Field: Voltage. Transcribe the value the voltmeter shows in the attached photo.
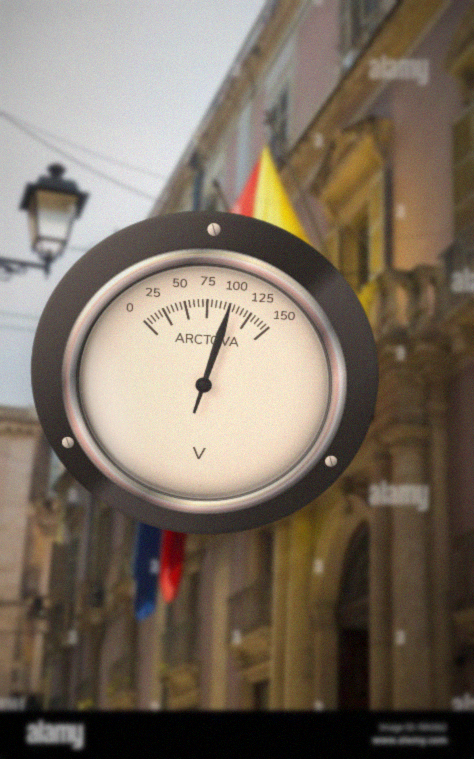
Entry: 100 V
